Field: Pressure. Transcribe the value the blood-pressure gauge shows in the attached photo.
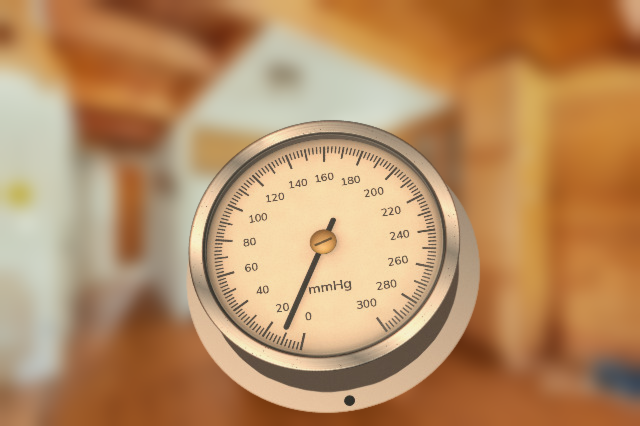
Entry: 10 mmHg
